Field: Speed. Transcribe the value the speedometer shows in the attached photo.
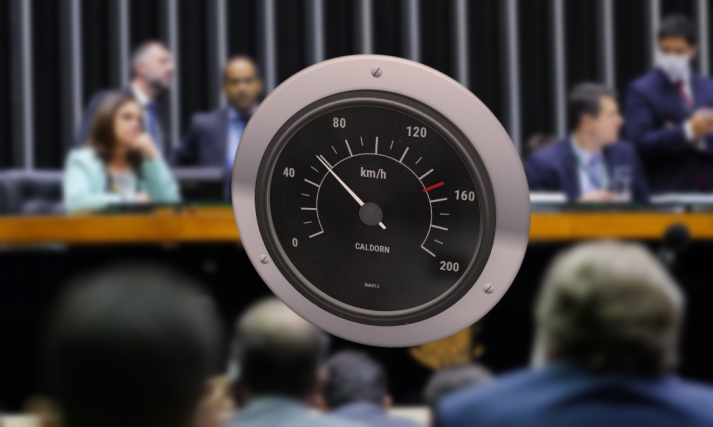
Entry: 60 km/h
